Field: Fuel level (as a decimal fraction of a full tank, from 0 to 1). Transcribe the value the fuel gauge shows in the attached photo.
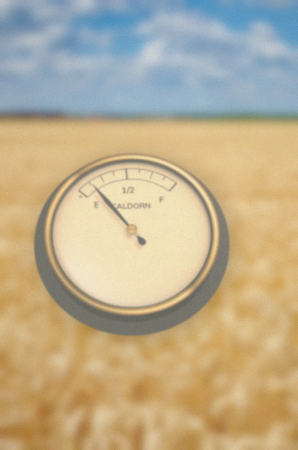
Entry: 0.125
